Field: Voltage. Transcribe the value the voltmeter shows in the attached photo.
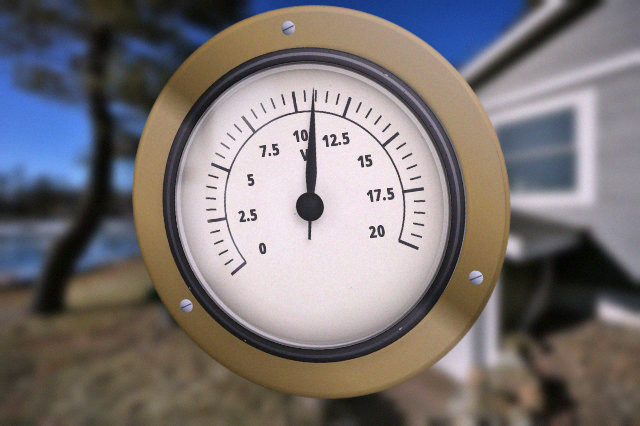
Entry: 11 V
